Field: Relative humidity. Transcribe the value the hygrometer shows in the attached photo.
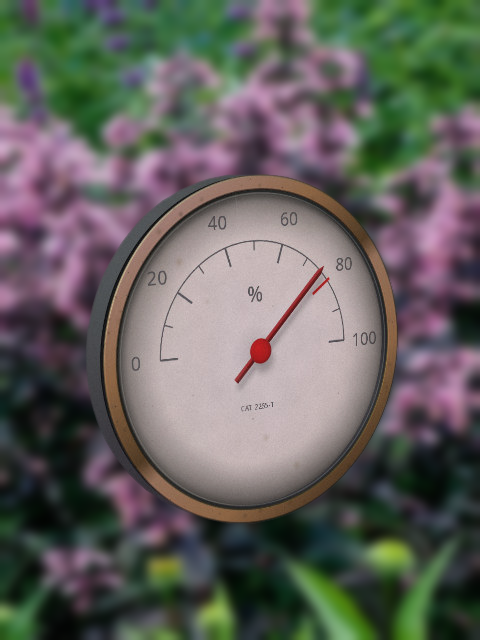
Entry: 75 %
